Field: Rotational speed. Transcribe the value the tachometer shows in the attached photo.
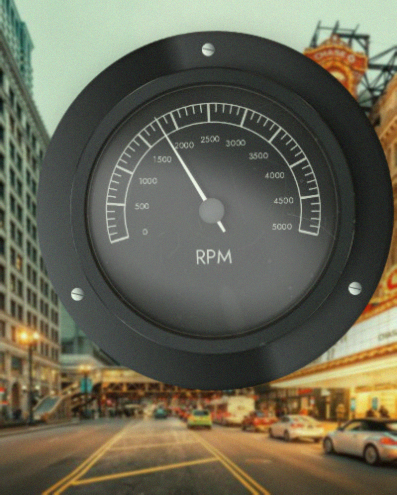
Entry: 1800 rpm
